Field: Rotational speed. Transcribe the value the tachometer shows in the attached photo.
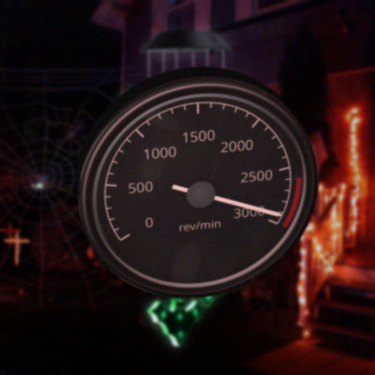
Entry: 2900 rpm
